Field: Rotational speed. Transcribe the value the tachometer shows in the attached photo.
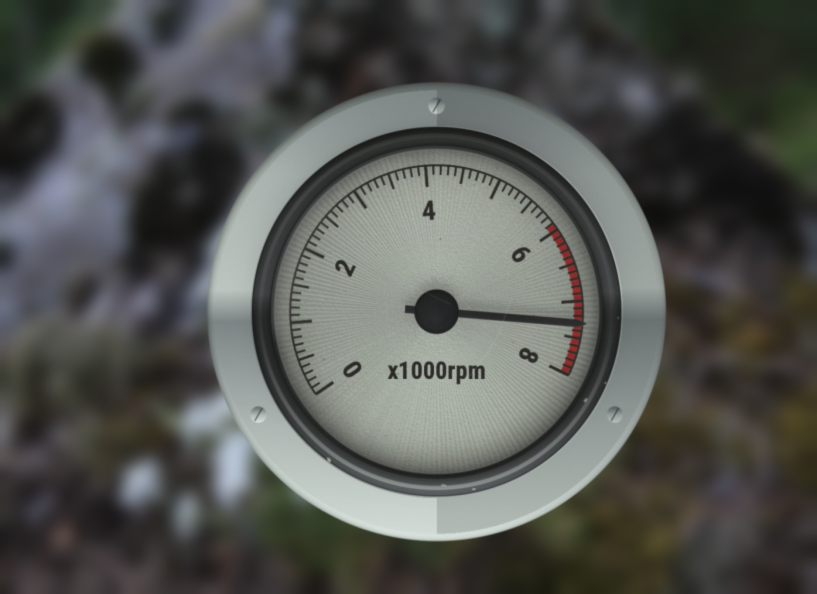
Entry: 7300 rpm
